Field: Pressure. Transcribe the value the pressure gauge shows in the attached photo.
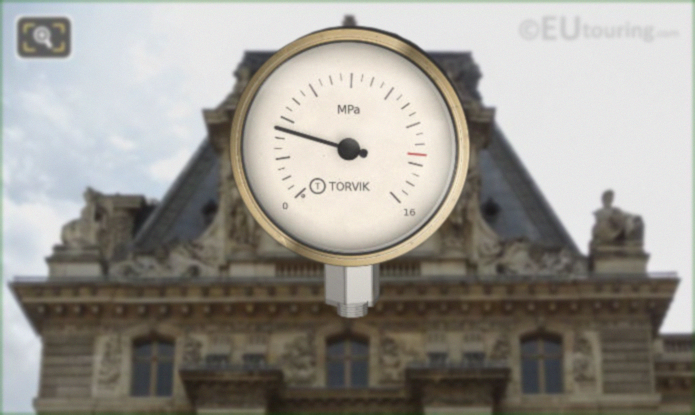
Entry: 3.5 MPa
